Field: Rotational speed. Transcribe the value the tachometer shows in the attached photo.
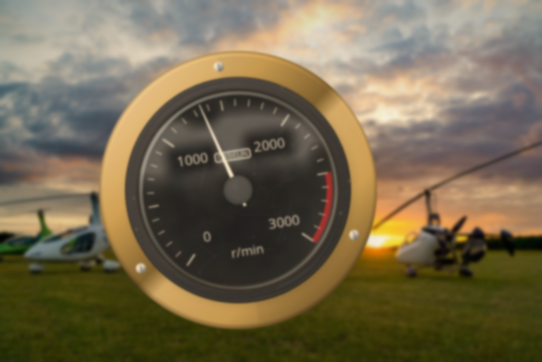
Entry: 1350 rpm
